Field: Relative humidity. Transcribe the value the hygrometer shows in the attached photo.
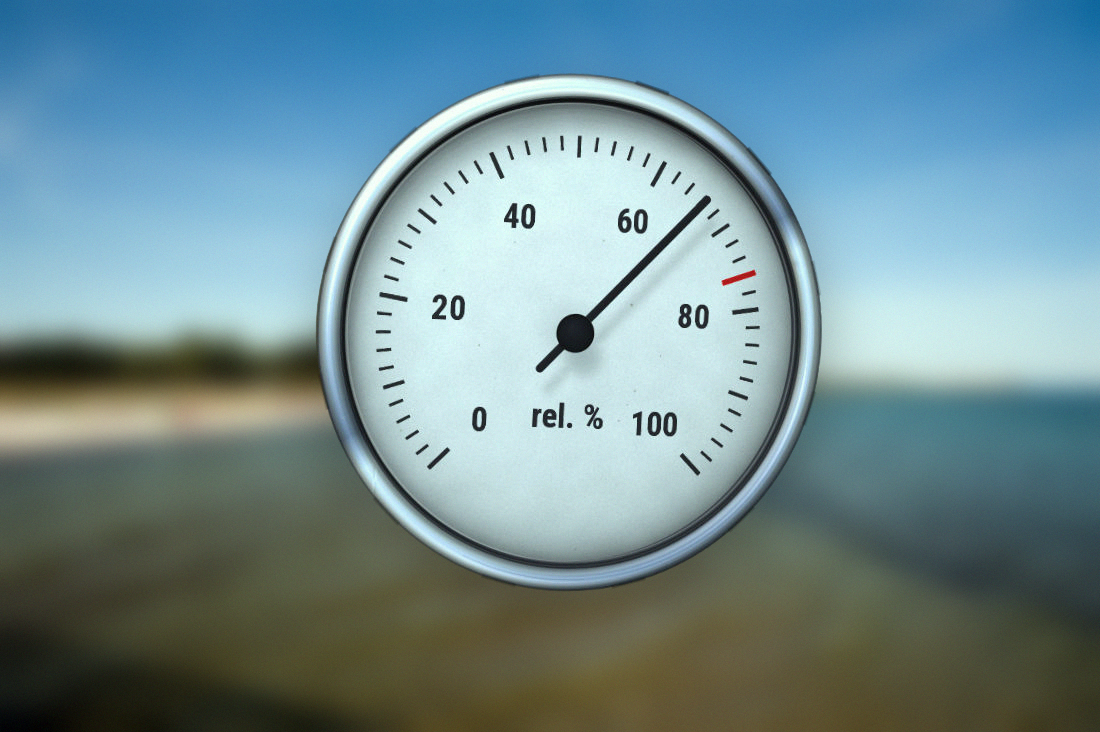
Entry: 66 %
